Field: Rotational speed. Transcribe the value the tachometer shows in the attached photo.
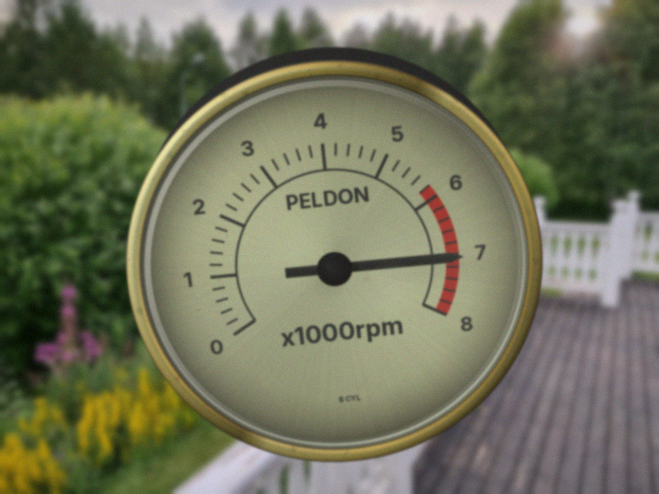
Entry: 7000 rpm
